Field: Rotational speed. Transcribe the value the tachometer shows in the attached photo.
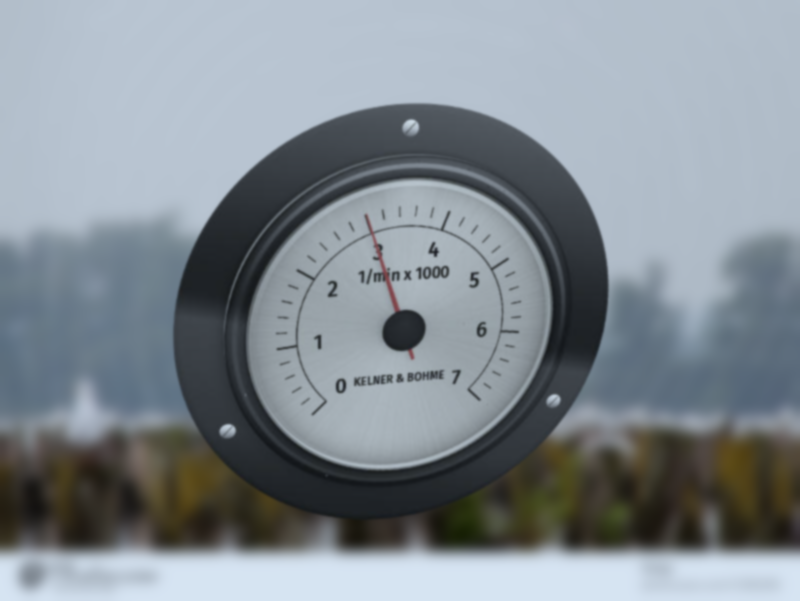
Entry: 3000 rpm
